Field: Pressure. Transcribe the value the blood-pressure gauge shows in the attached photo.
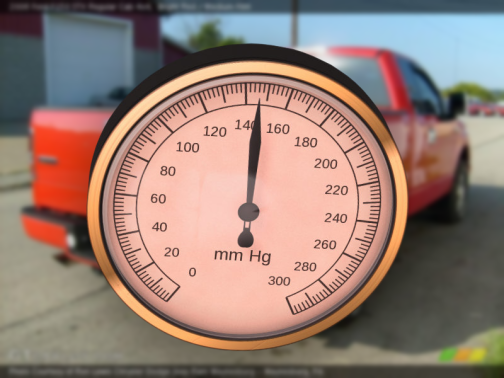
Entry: 146 mmHg
